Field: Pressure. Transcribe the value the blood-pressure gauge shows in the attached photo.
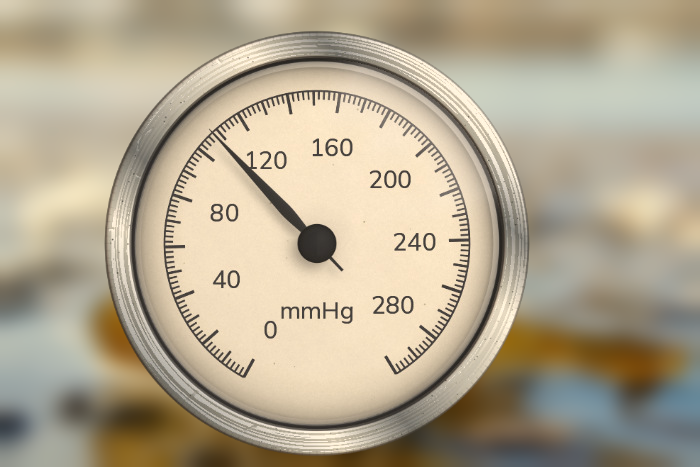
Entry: 108 mmHg
